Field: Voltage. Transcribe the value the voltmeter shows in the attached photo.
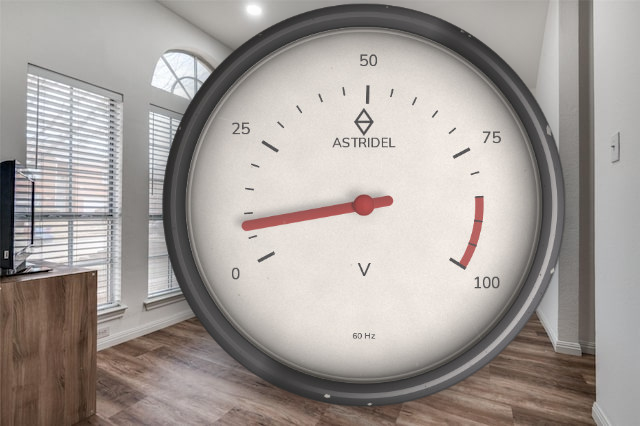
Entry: 7.5 V
